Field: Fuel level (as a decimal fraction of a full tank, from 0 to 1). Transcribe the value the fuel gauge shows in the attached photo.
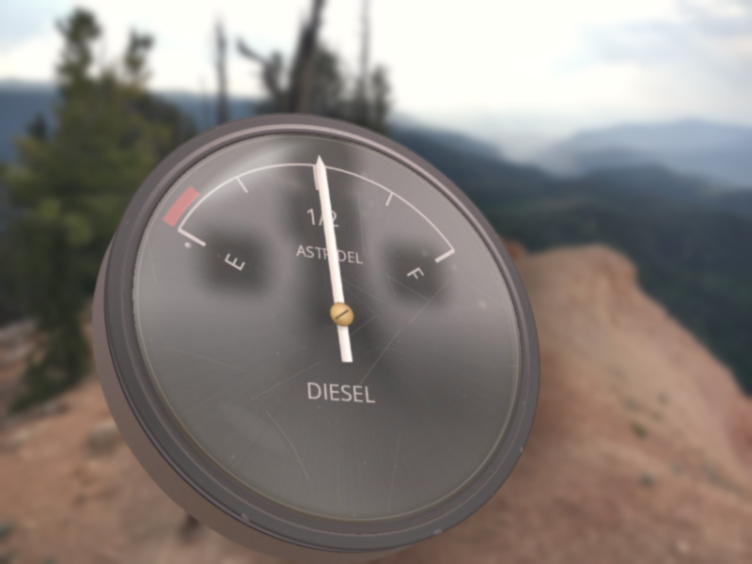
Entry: 0.5
